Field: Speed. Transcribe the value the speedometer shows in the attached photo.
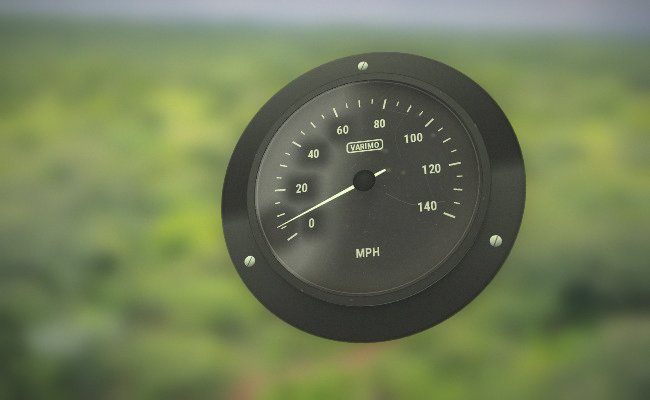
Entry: 5 mph
